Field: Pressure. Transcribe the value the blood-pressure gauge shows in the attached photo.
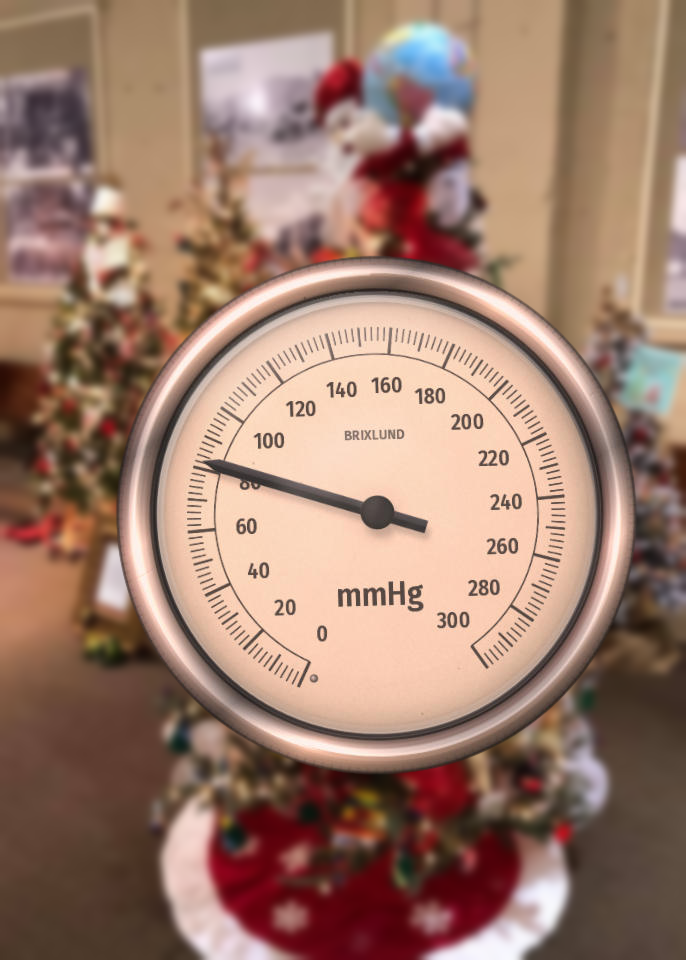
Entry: 82 mmHg
